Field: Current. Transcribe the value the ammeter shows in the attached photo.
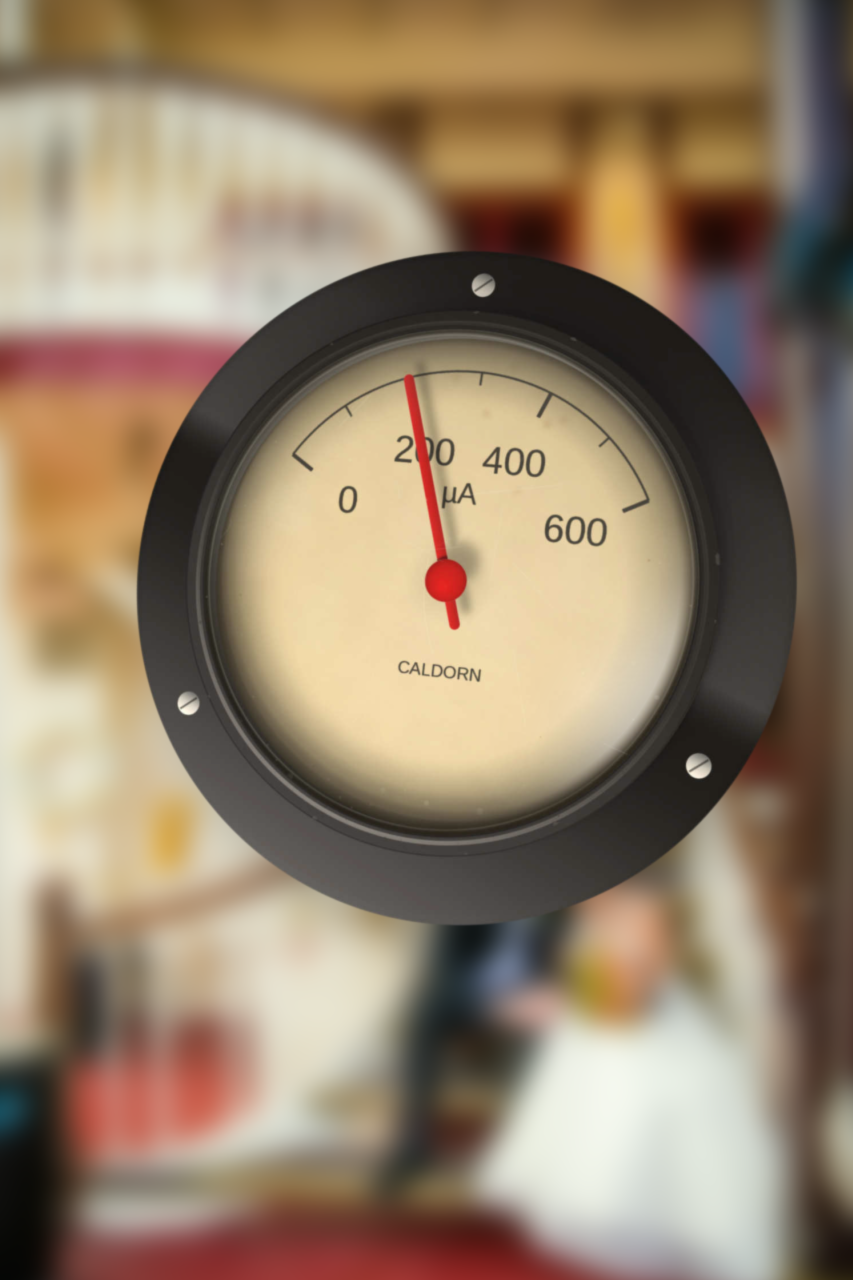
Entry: 200 µA
